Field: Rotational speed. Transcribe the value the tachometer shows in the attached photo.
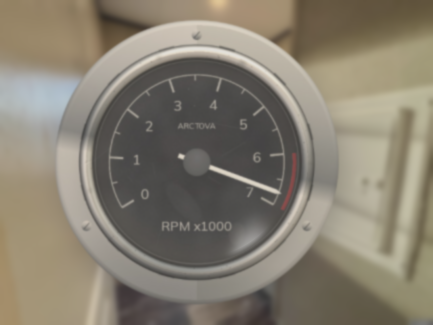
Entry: 6750 rpm
